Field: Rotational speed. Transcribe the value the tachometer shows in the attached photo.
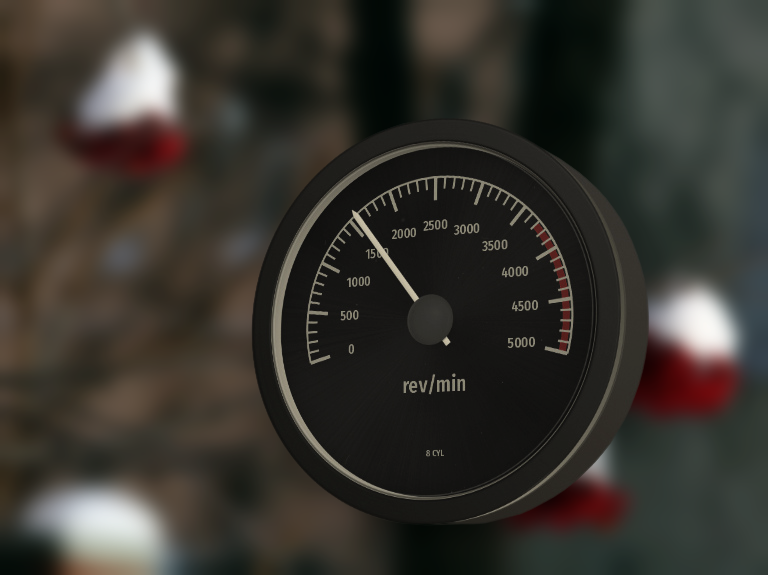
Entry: 1600 rpm
